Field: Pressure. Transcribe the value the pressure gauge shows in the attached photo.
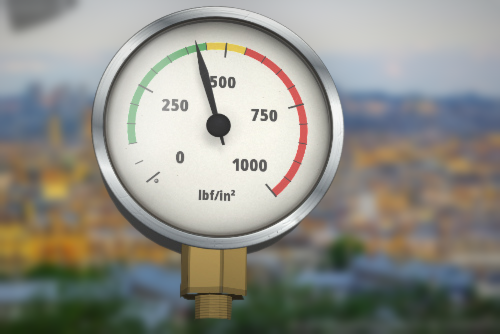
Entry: 425 psi
